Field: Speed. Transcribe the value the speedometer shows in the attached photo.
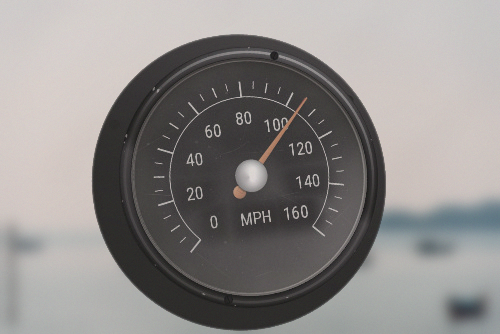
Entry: 105 mph
